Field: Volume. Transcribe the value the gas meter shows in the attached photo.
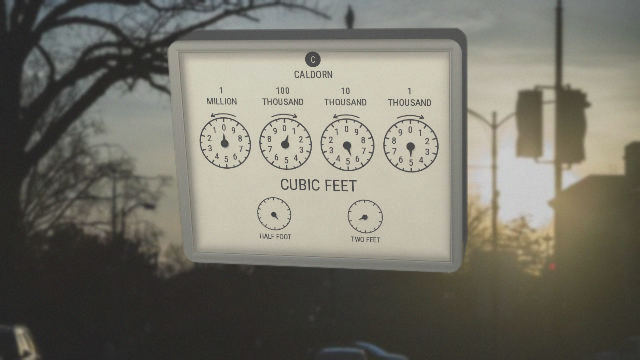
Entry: 5500 ft³
